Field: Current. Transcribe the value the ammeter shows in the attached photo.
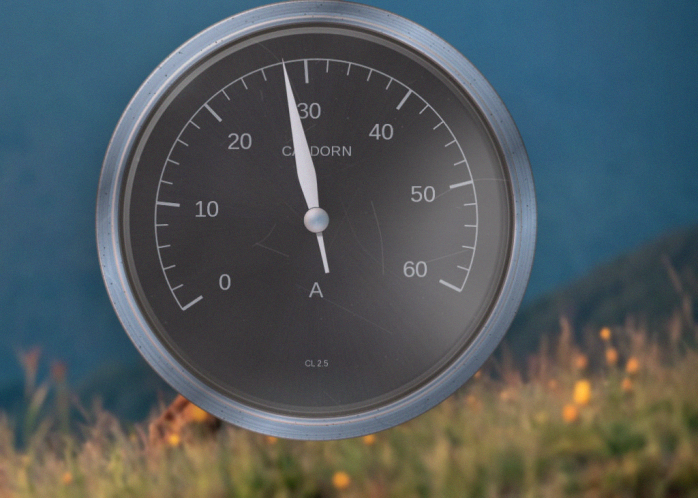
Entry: 28 A
